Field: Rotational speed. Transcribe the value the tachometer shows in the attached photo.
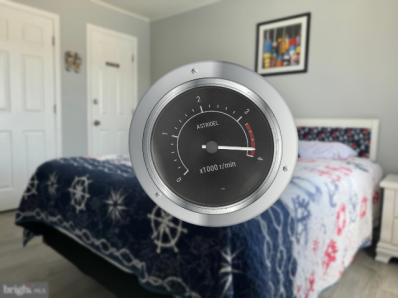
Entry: 3800 rpm
